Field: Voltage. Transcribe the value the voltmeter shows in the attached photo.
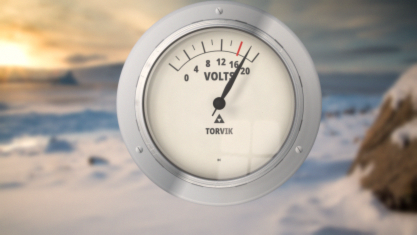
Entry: 18 V
